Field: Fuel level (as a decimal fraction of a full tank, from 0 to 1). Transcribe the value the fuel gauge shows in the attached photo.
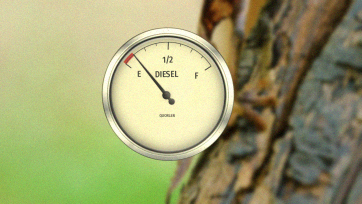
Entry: 0.125
